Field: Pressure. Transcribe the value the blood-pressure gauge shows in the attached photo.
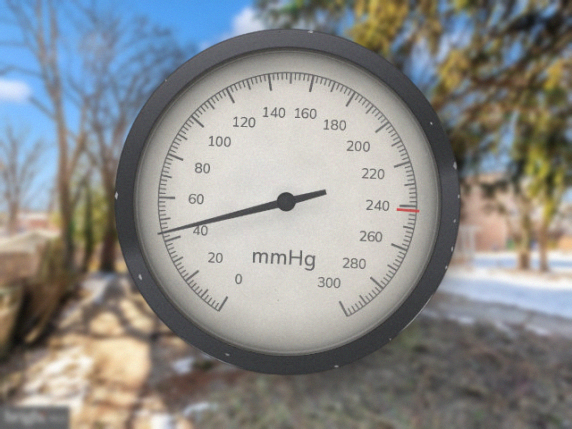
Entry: 44 mmHg
